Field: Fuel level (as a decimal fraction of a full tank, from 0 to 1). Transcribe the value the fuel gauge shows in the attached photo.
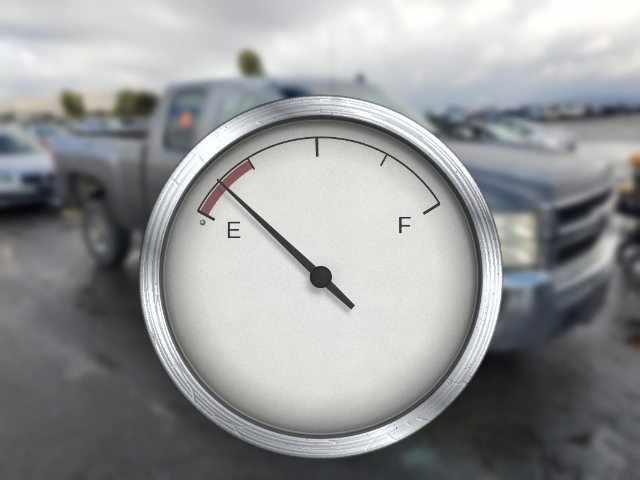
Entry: 0.125
